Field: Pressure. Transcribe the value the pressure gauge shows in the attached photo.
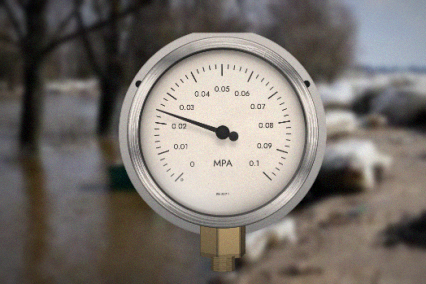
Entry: 0.024 MPa
